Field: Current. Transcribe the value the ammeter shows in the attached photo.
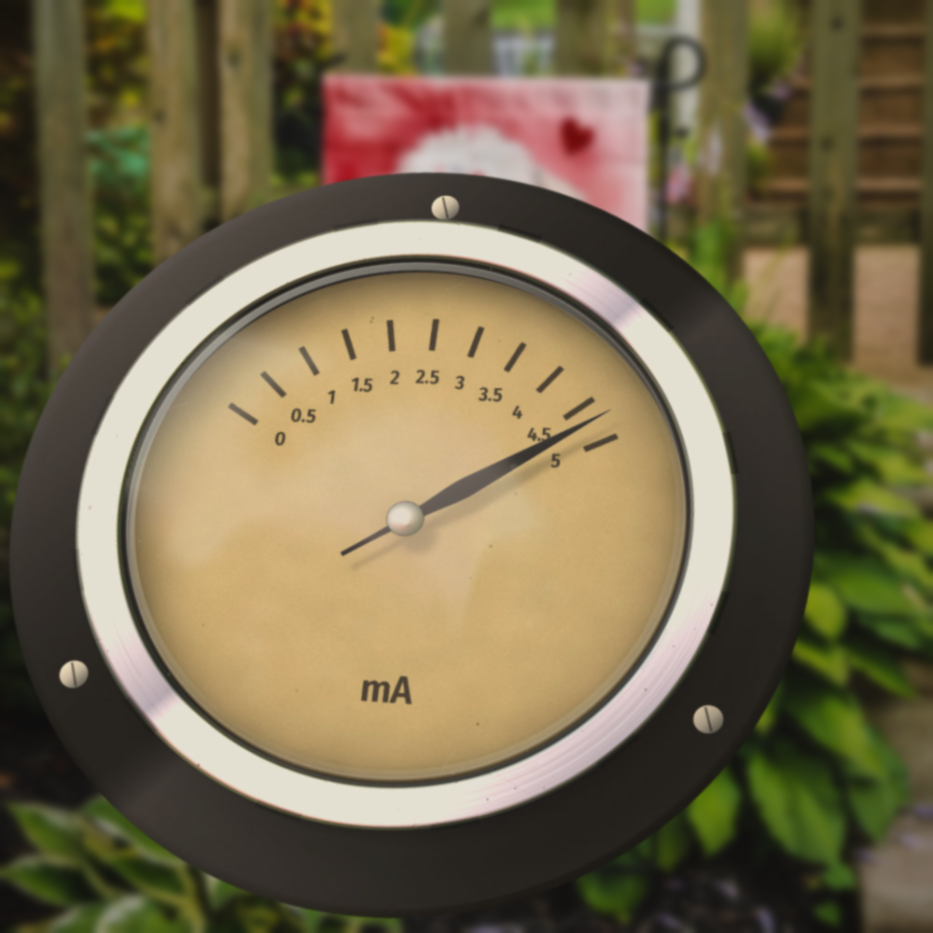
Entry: 4.75 mA
